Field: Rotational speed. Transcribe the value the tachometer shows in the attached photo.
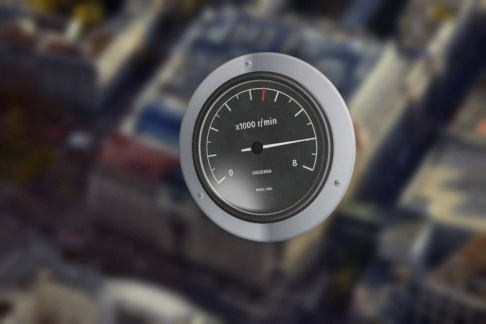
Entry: 7000 rpm
